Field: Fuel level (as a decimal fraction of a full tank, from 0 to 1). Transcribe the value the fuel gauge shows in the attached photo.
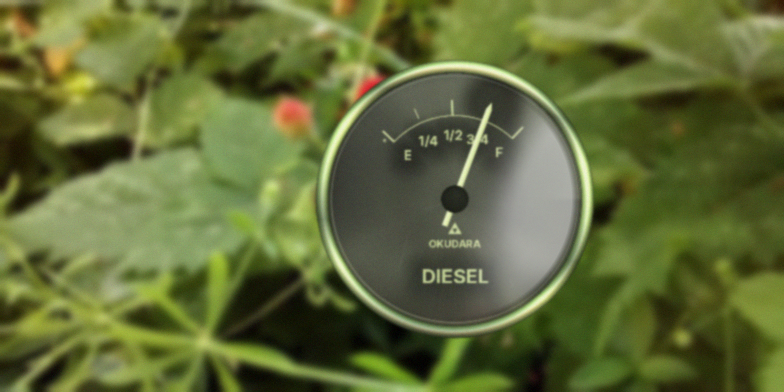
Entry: 0.75
